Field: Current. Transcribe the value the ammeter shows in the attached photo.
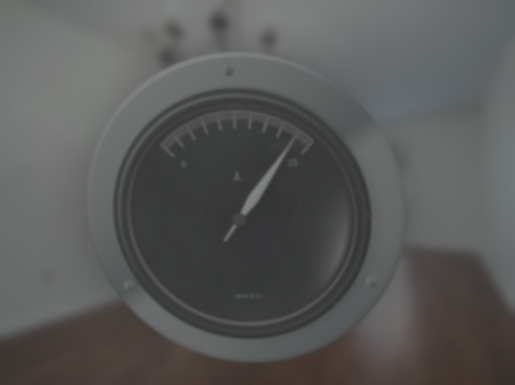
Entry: 22.5 A
